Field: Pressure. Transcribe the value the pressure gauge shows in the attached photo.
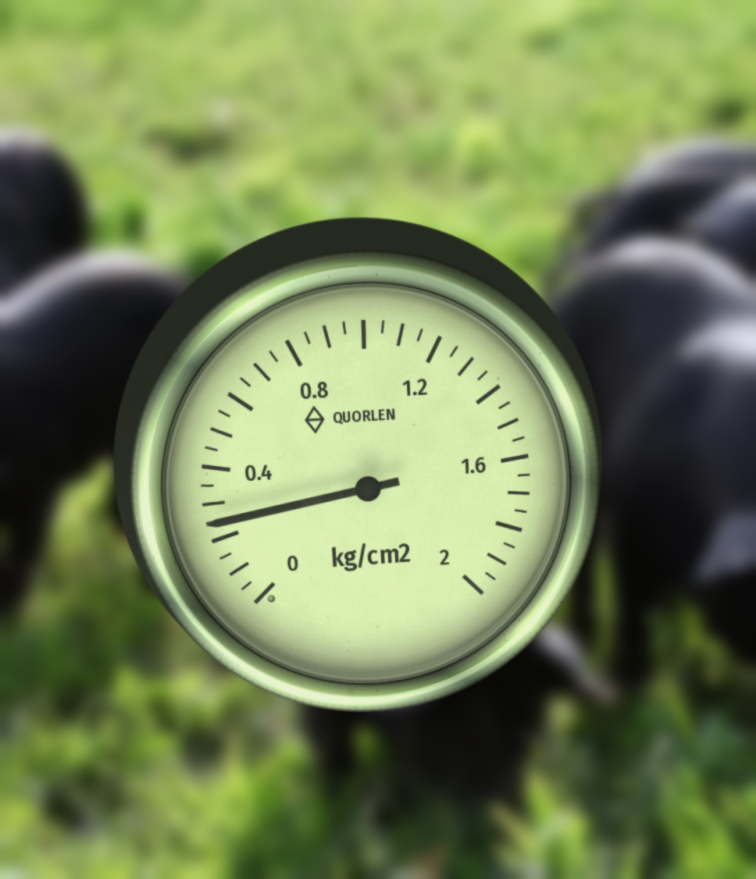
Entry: 0.25 kg/cm²
